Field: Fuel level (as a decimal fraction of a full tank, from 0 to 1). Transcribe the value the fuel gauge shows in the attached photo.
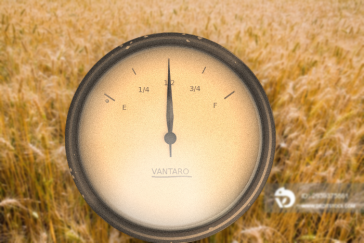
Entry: 0.5
